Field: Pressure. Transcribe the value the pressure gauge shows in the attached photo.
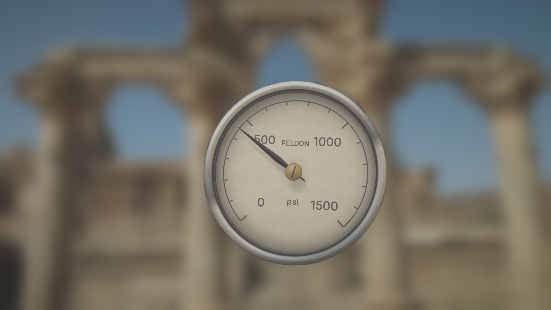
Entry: 450 psi
